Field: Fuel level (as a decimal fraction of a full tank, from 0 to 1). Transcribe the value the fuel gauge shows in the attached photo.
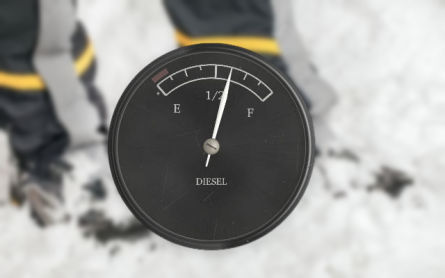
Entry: 0.625
